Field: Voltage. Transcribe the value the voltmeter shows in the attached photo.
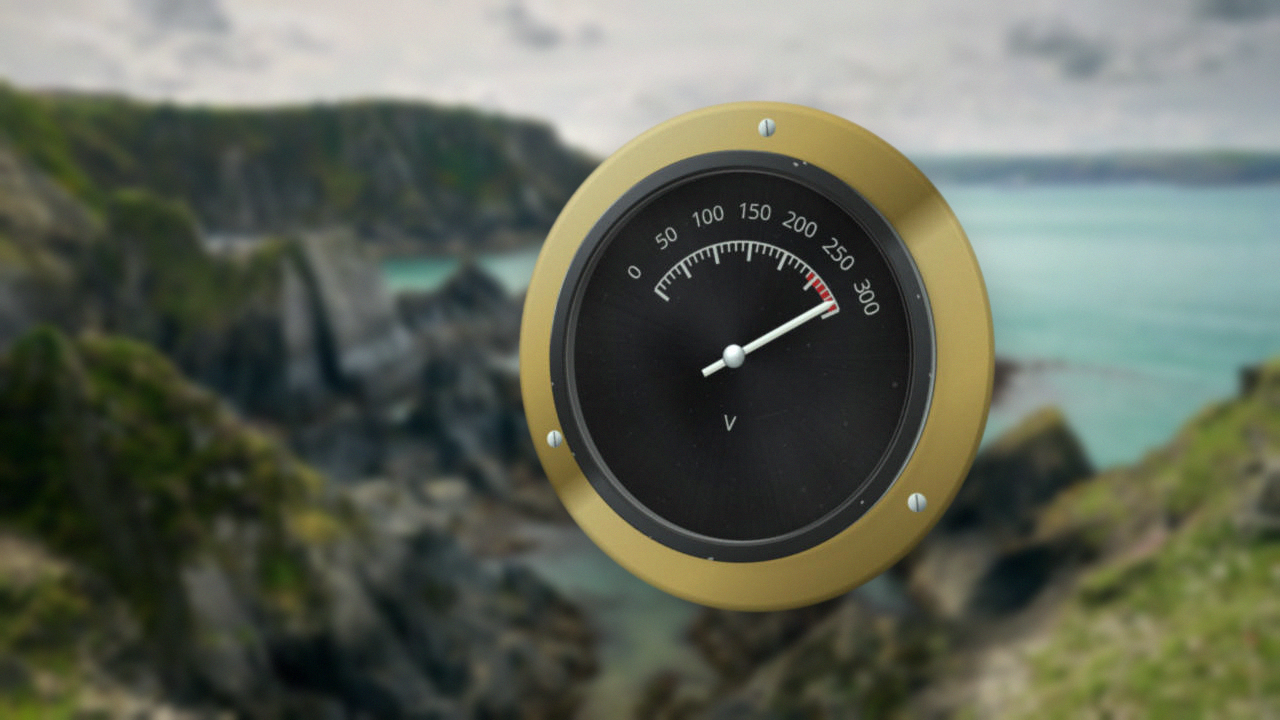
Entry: 290 V
